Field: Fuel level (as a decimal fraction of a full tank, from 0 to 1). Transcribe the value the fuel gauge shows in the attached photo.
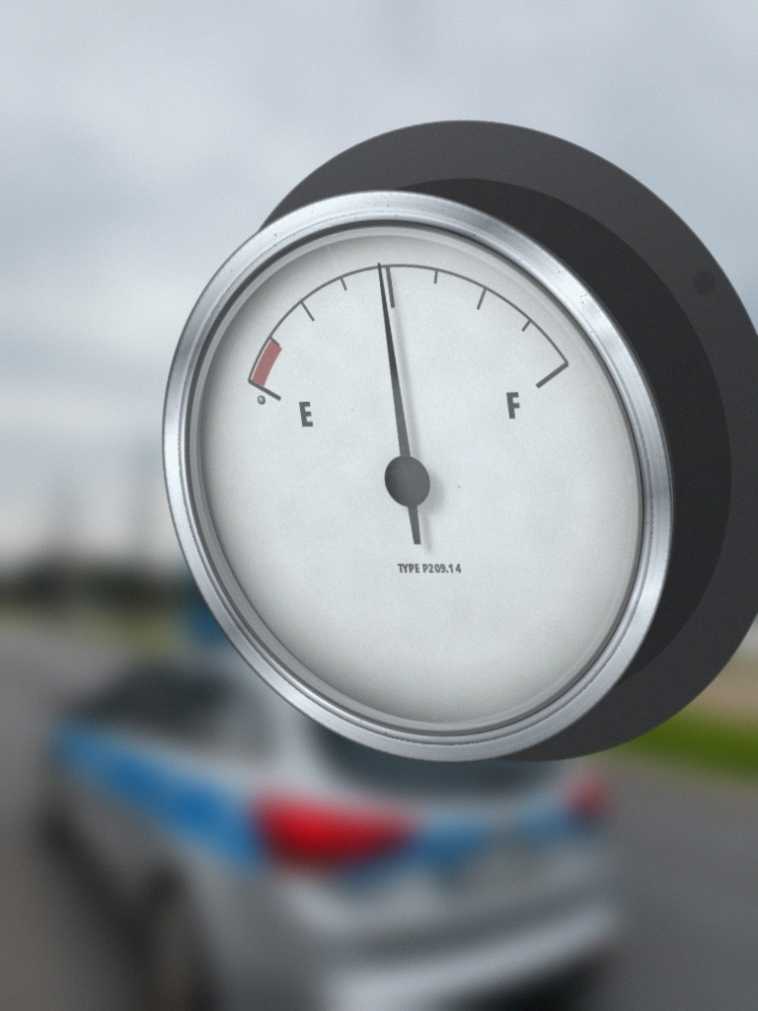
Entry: 0.5
